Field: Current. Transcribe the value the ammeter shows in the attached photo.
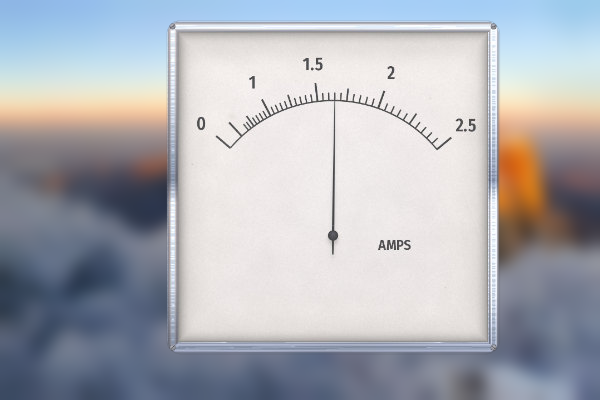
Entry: 1.65 A
